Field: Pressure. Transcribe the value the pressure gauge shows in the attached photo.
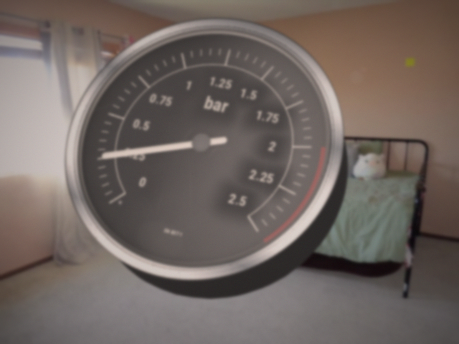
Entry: 0.25 bar
